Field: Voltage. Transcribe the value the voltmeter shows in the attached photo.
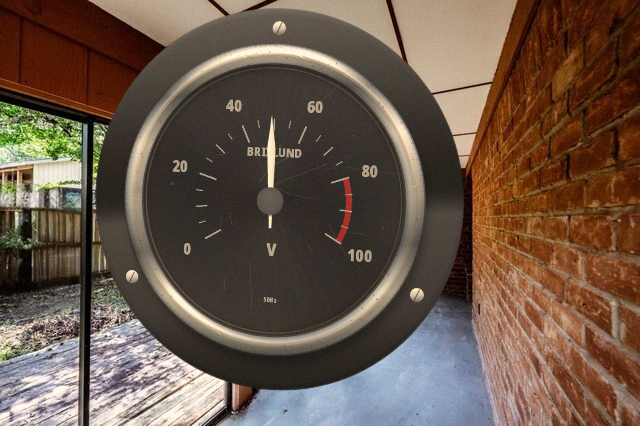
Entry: 50 V
